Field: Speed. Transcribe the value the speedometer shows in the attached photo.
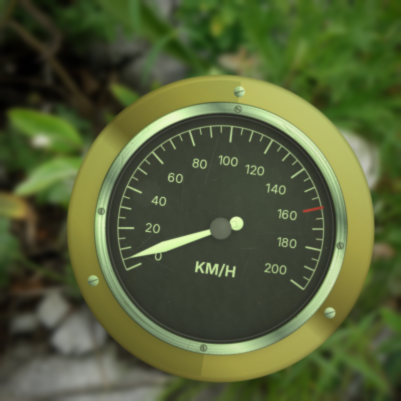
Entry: 5 km/h
